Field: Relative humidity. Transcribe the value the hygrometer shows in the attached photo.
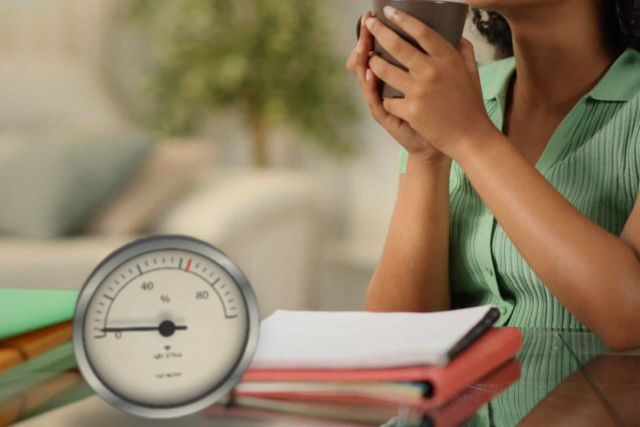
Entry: 4 %
